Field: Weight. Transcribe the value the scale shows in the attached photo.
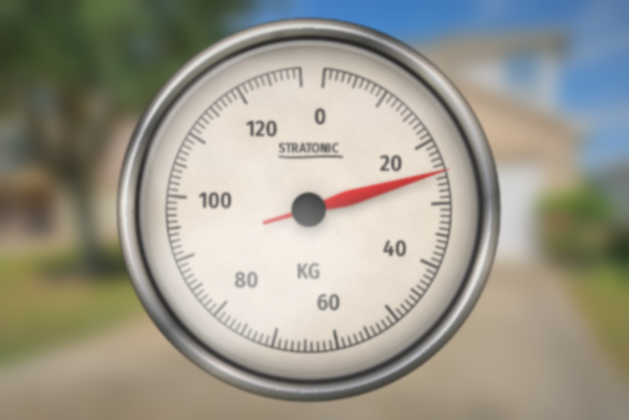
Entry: 25 kg
